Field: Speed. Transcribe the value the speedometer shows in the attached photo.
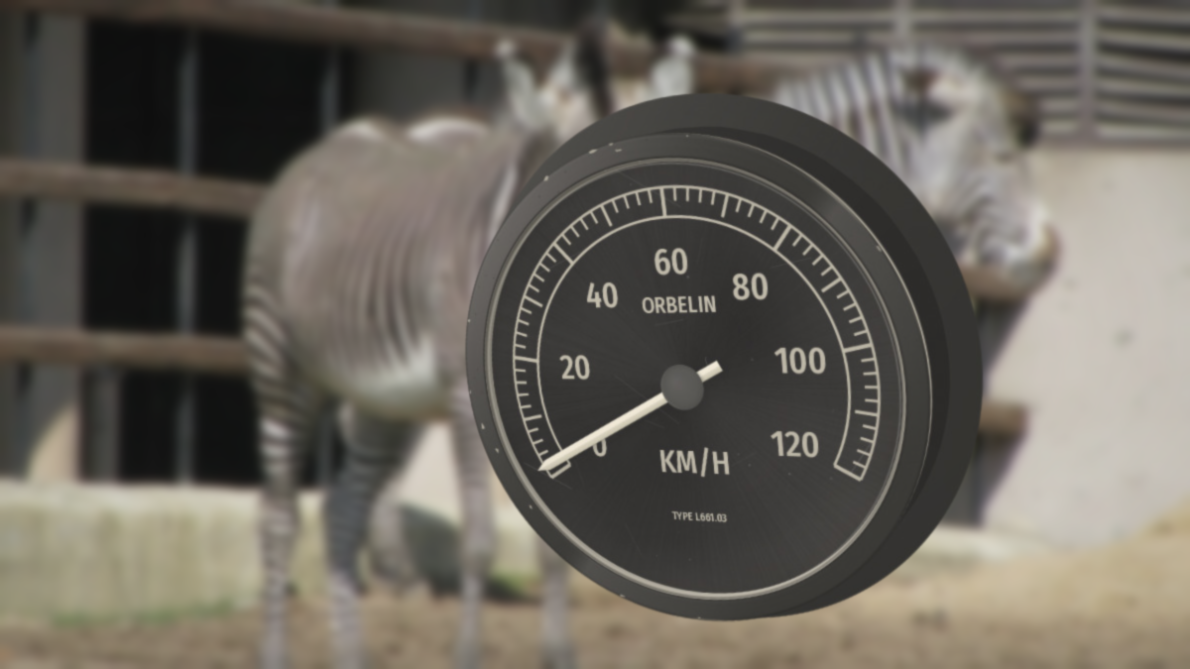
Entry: 2 km/h
